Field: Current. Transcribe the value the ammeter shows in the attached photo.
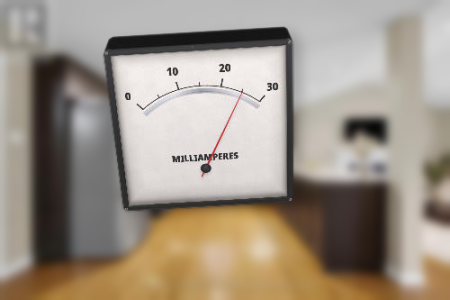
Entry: 25 mA
